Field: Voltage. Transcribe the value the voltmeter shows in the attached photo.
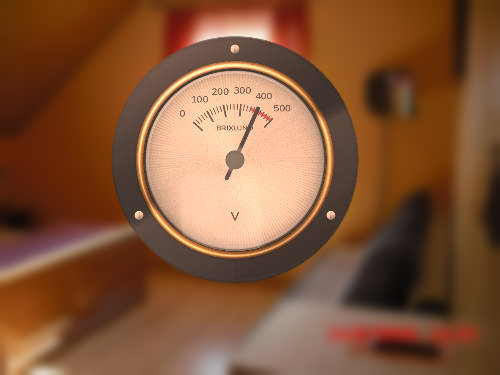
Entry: 400 V
